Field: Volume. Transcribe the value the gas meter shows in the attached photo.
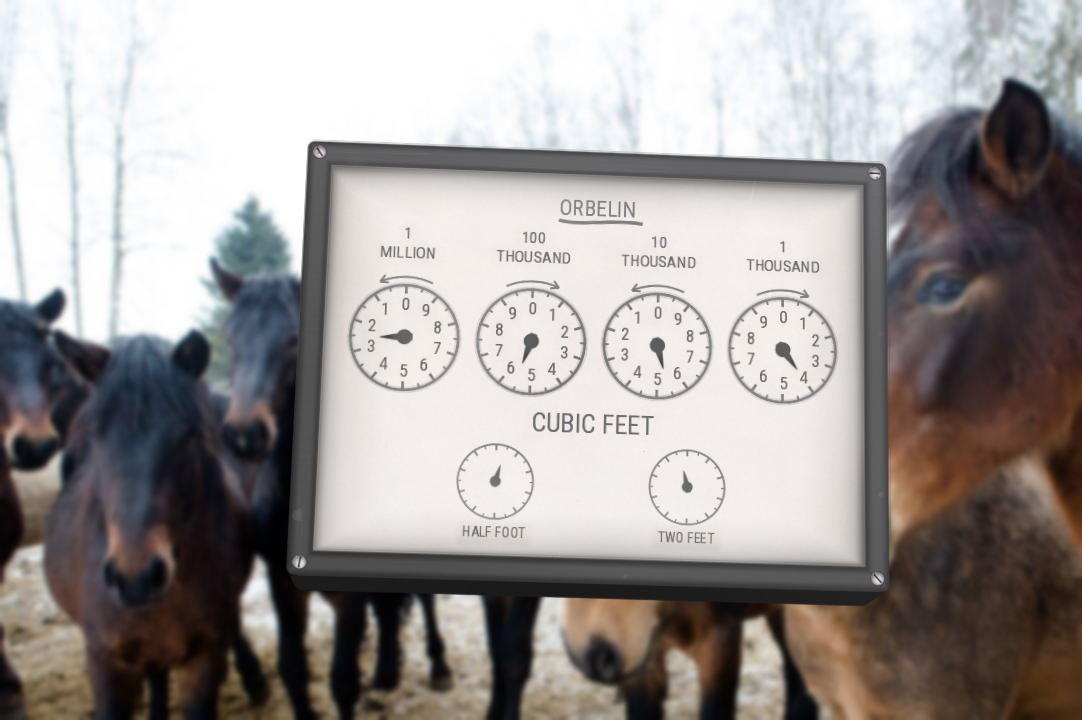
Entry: 255400 ft³
